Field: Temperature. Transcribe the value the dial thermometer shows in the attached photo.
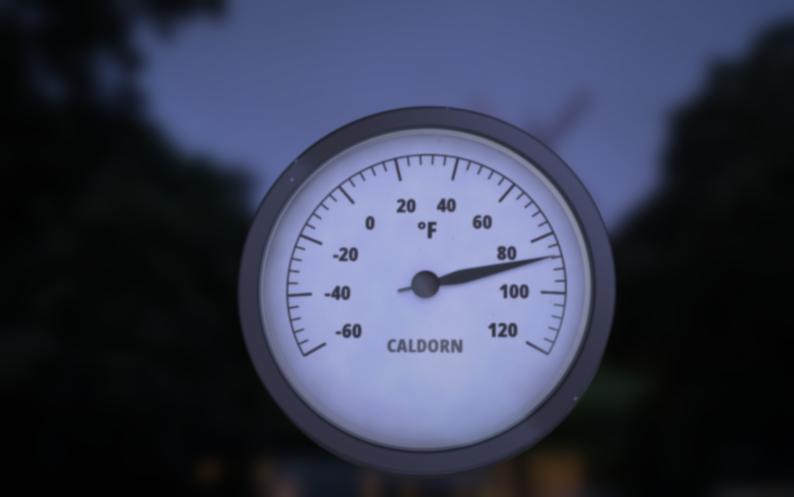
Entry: 88 °F
